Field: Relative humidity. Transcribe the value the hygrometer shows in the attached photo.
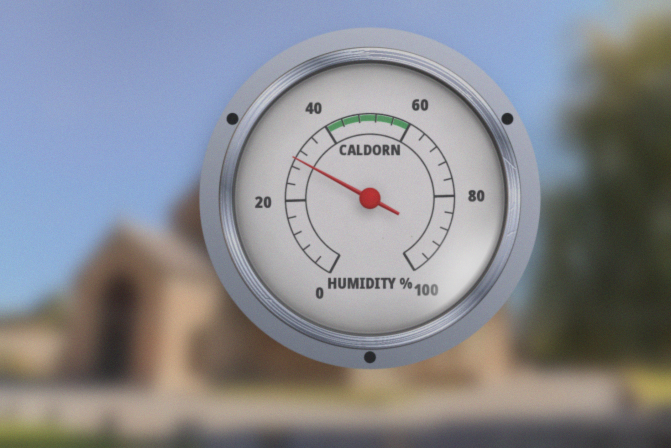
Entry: 30 %
